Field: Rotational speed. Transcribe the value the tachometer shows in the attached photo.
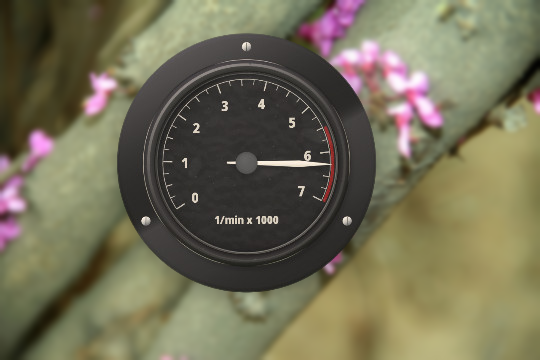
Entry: 6250 rpm
